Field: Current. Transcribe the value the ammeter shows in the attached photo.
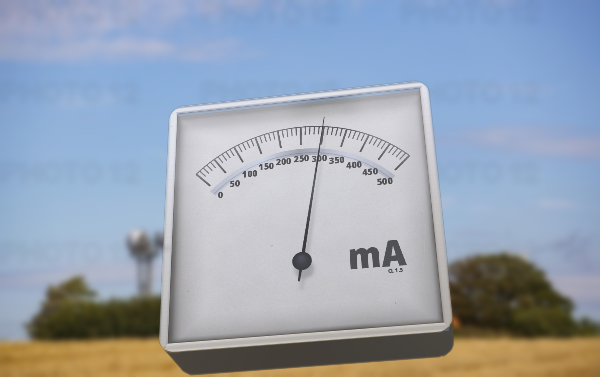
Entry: 300 mA
